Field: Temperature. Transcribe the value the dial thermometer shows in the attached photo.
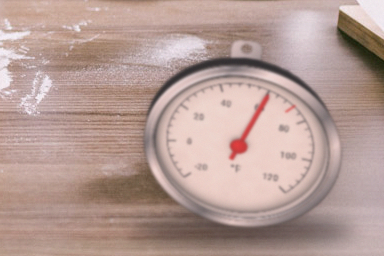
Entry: 60 °F
